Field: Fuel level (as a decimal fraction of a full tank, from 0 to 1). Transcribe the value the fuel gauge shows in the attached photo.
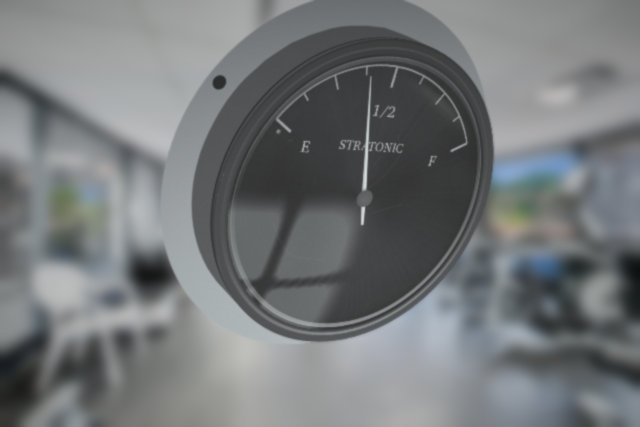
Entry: 0.375
